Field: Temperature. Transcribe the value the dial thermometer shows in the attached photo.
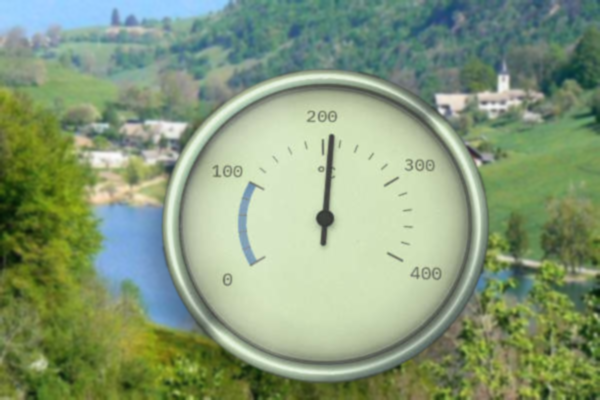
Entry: 210 °C
